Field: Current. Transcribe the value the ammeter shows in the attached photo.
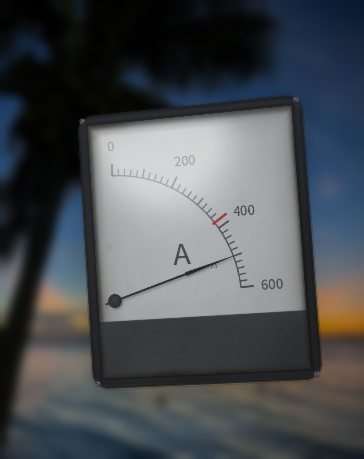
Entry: 500 A
